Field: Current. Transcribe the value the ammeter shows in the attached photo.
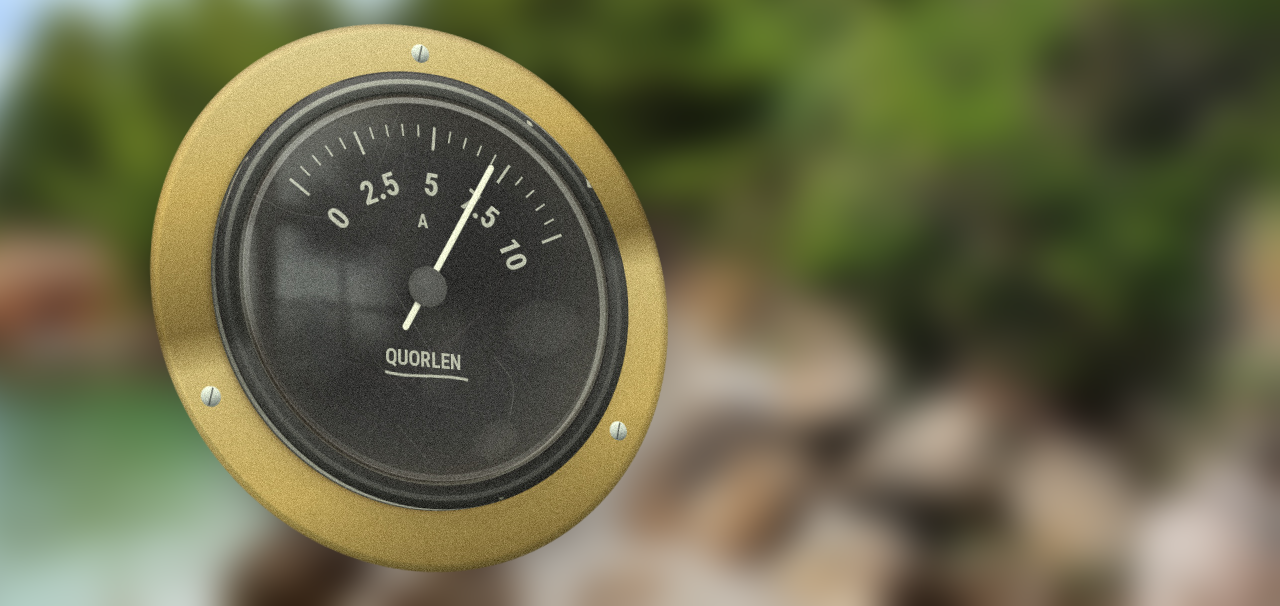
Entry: 7 A
